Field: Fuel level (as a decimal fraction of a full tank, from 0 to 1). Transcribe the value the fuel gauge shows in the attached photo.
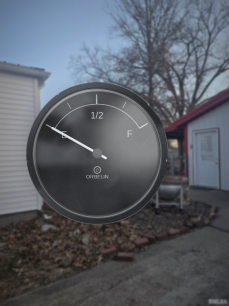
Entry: 0
